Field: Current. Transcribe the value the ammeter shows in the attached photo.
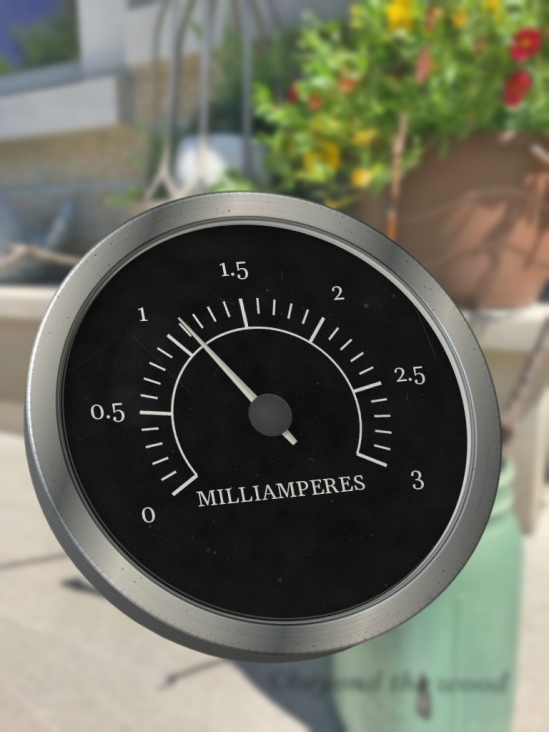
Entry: 1.1 mA
